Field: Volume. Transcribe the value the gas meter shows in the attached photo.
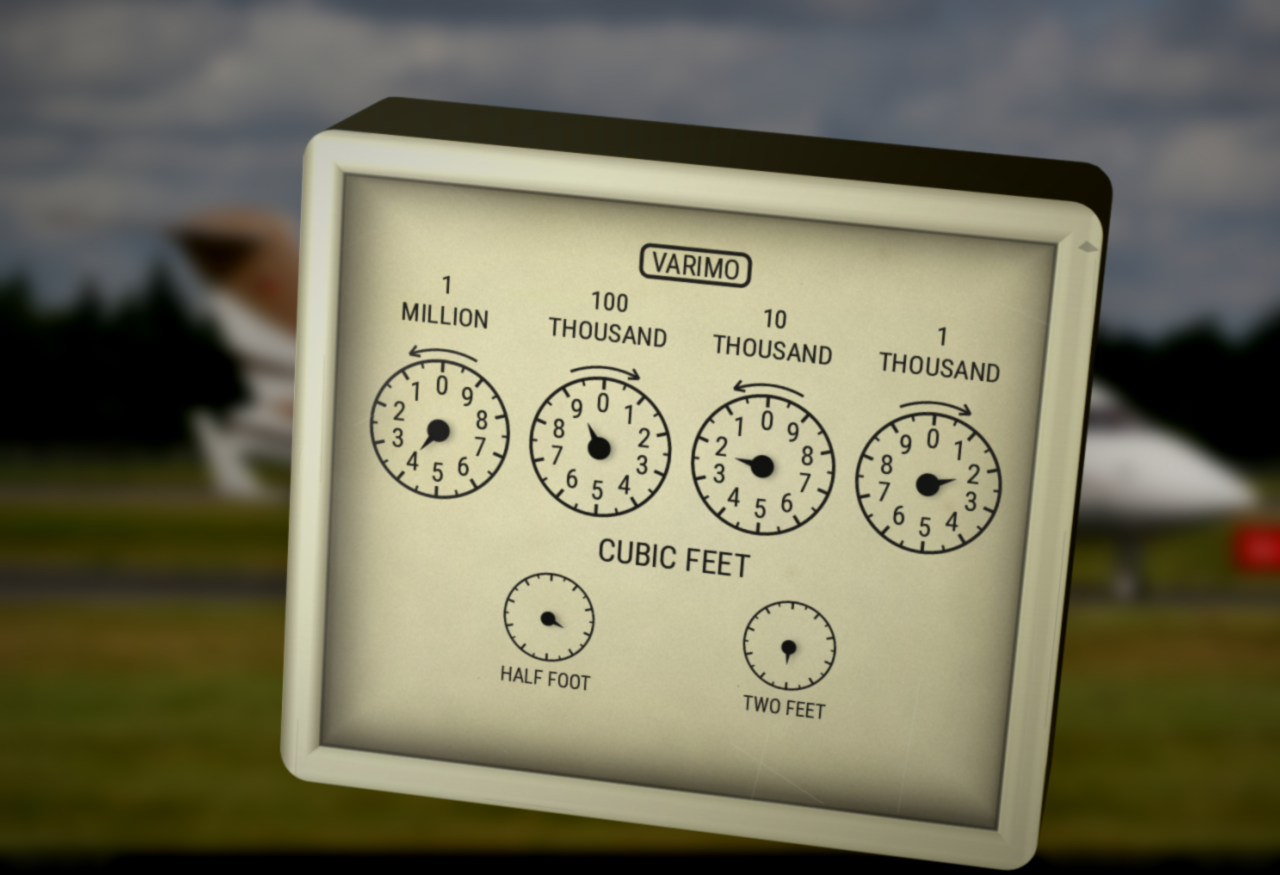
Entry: 392200 ft³
